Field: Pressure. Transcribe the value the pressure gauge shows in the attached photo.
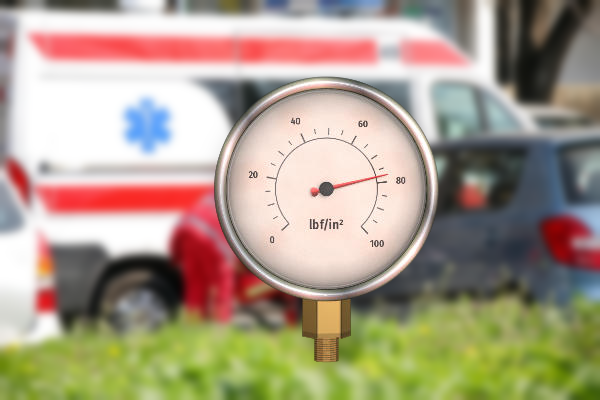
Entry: 77.5 psi
